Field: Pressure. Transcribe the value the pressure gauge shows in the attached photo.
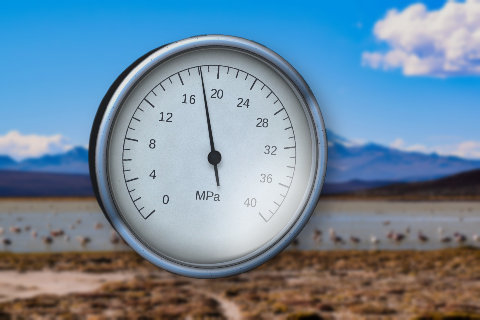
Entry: 18 MPa
